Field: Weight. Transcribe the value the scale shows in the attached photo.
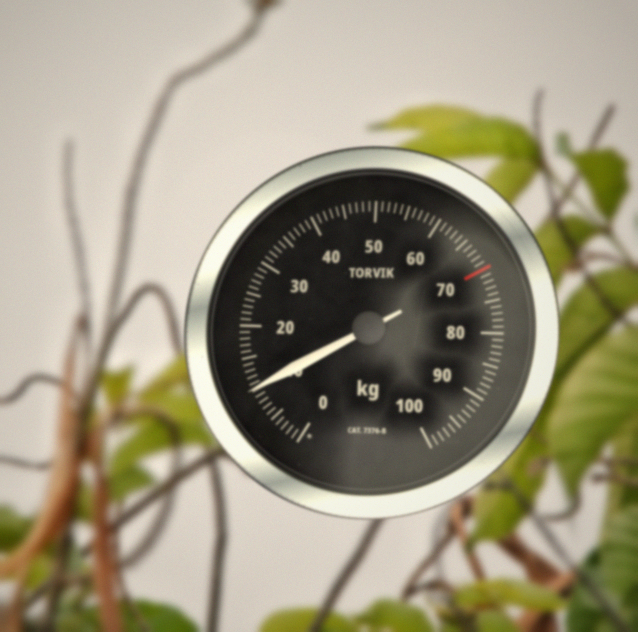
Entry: 10 kg
